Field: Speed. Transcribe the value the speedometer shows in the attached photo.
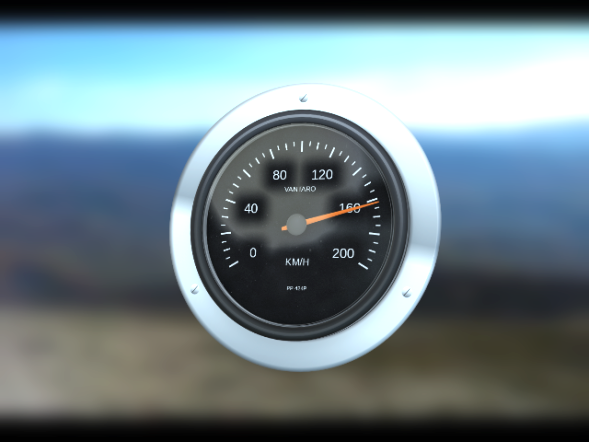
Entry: 162.5 km/h
